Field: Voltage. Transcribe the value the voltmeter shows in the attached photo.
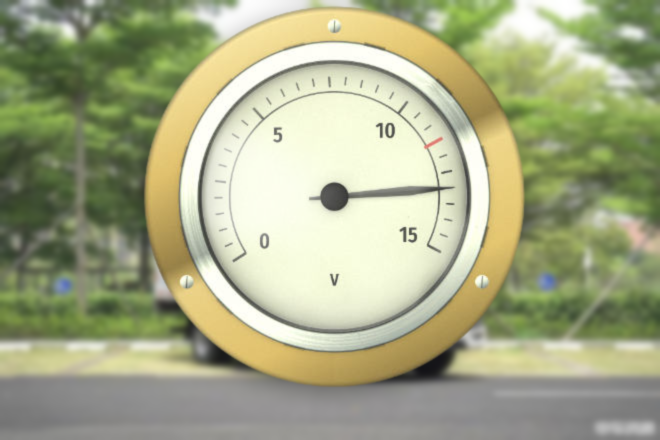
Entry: 13 V
